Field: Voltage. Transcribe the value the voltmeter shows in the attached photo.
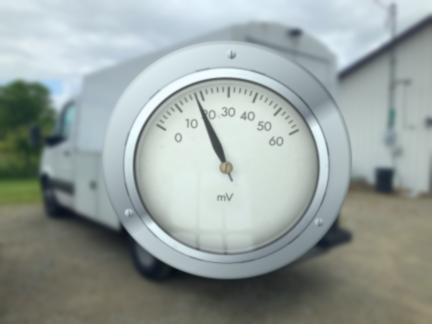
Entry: 18 mV
